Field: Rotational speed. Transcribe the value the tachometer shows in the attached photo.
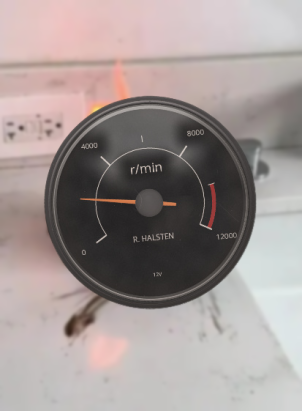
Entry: 2000 rpm
